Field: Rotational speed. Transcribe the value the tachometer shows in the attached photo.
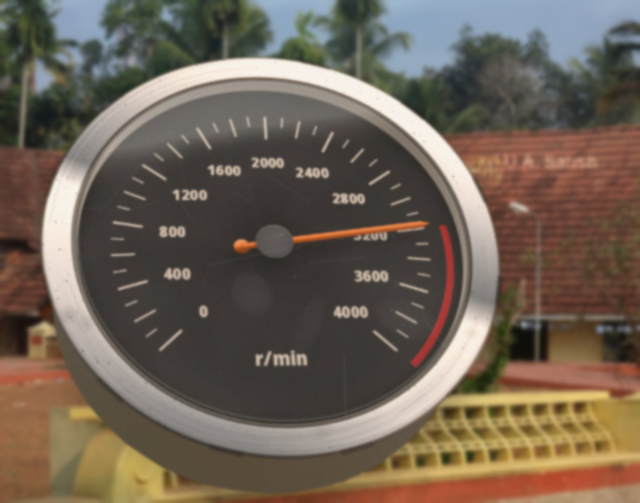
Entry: 3200 rpm
